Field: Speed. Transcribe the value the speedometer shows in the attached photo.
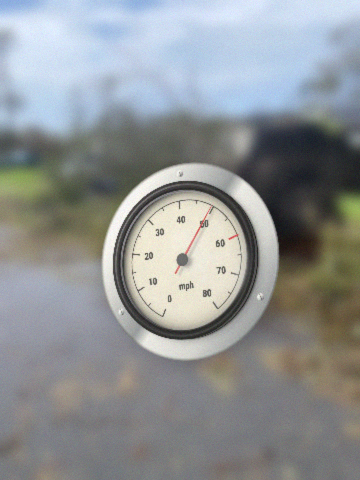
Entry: 50 mph
